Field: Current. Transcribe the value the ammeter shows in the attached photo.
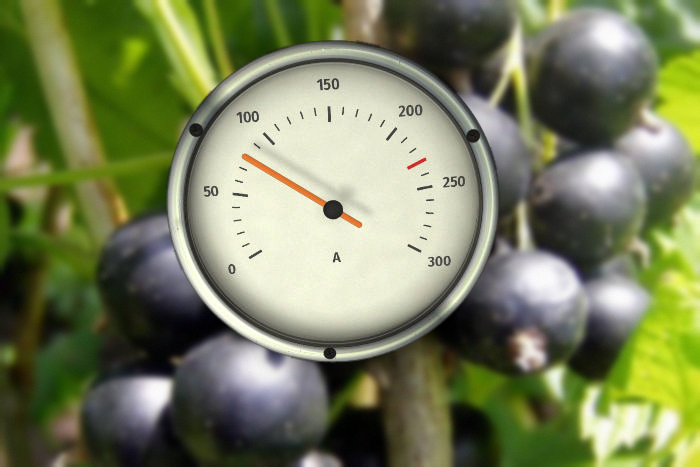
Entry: 80 A
